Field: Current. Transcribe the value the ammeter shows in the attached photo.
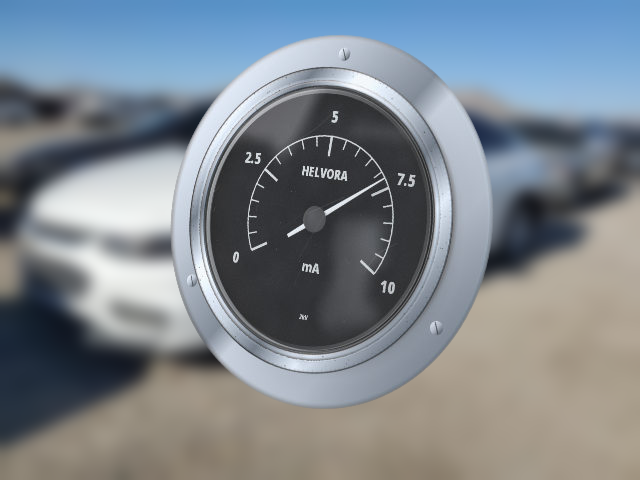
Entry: 7.25 mA
